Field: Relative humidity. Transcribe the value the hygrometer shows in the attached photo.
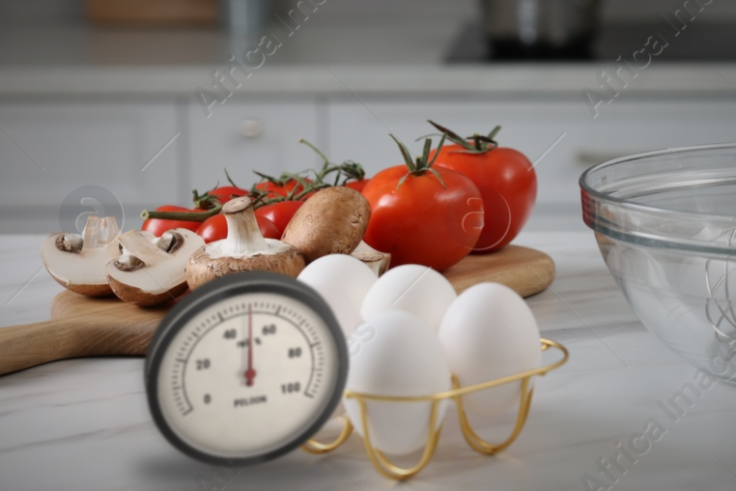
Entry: 50 %
